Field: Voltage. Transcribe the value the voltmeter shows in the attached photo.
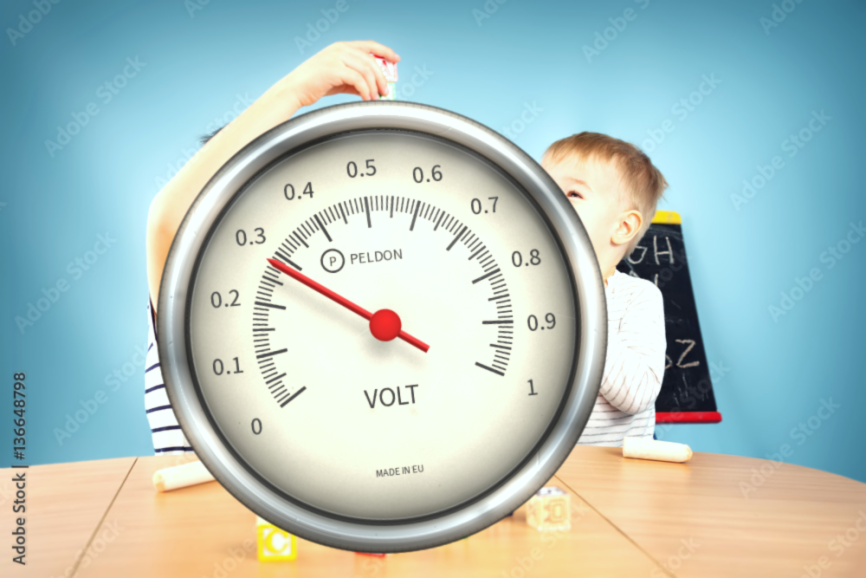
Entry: 0.28 V
